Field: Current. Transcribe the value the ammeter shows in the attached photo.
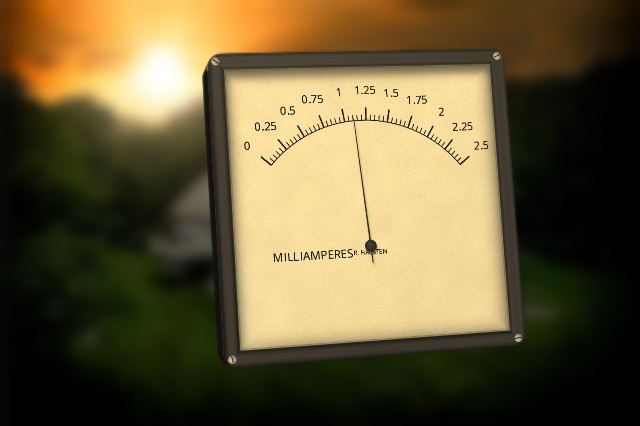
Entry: 1.1 mA
